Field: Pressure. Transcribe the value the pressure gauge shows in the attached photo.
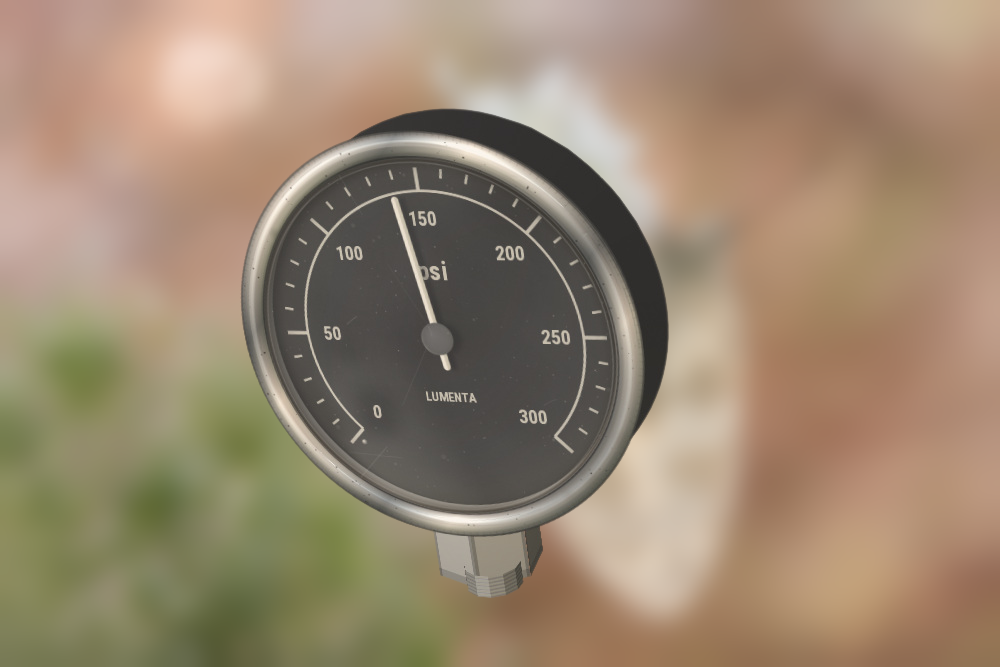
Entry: 140 psi
